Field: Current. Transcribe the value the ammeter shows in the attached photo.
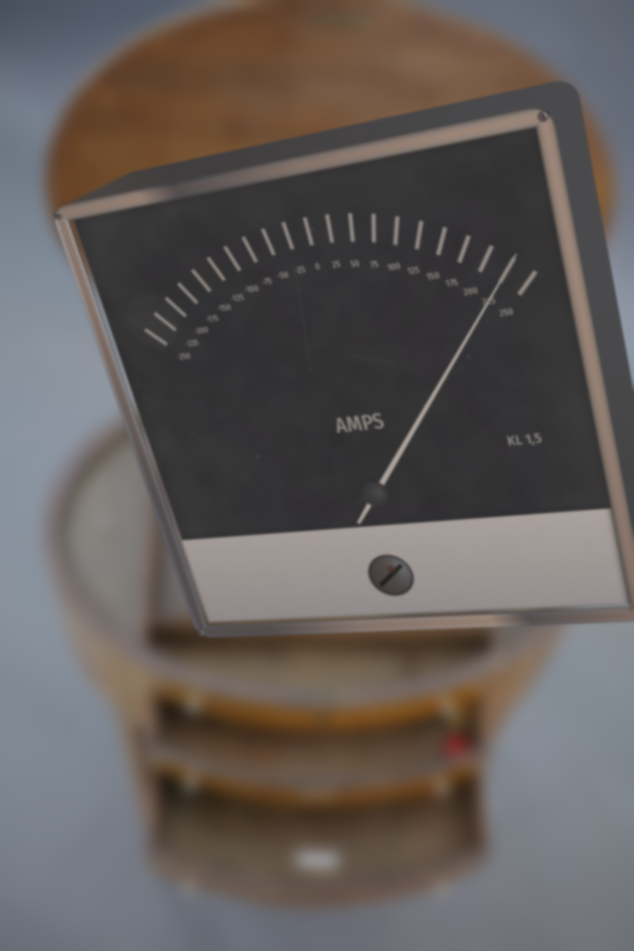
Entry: 225 A
